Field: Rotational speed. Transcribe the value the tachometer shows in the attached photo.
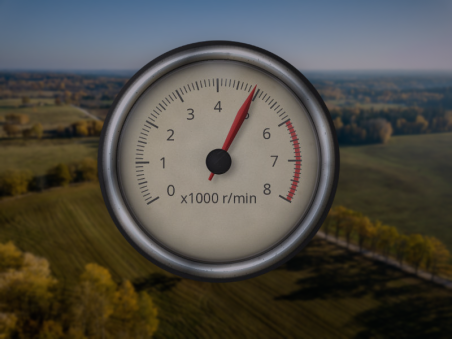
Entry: 4900 rpm
